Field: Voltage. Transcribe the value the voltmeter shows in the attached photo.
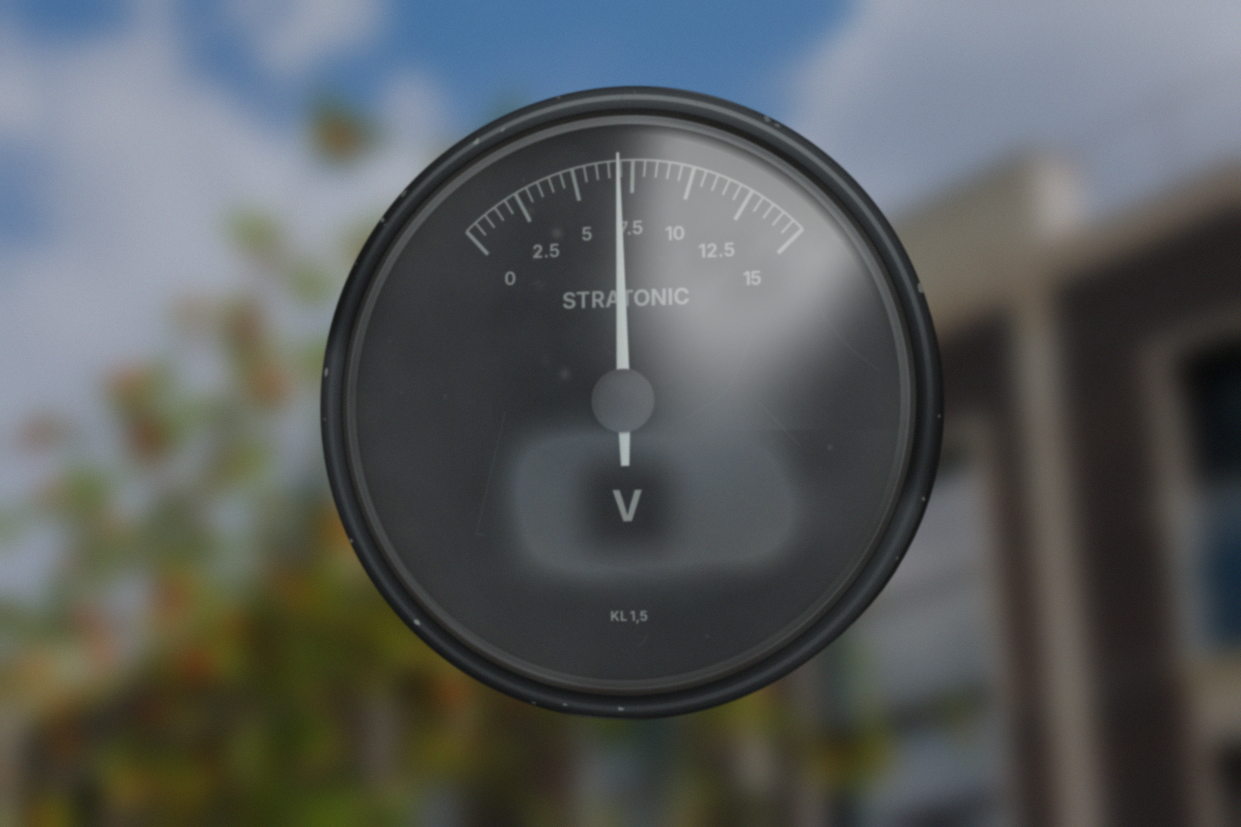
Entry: 7 V
